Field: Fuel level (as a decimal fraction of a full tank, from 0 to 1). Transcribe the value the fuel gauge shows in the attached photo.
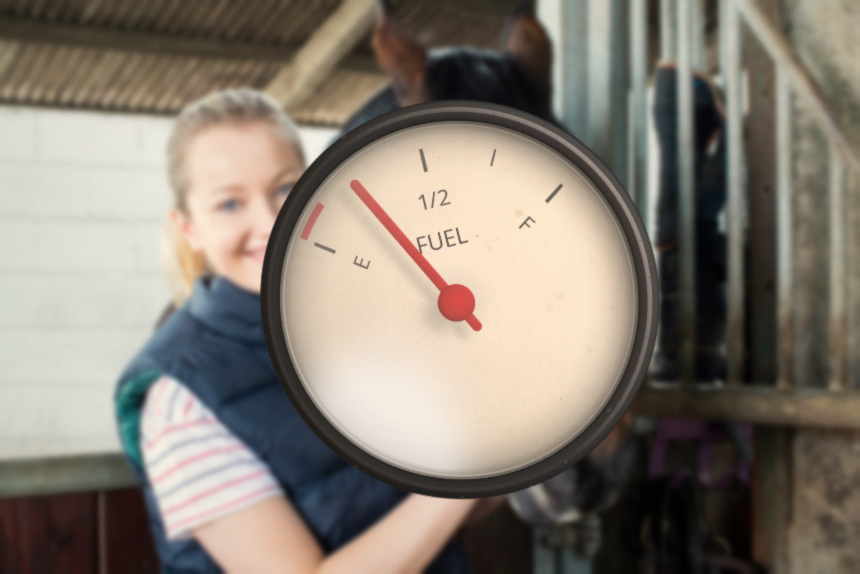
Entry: 0.25
